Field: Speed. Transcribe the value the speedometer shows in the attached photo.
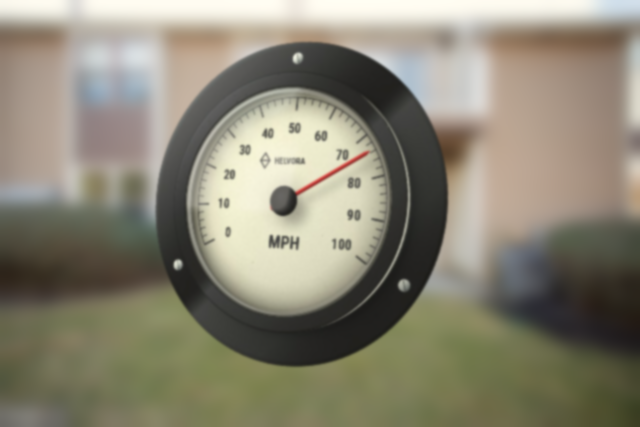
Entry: 74 mph
